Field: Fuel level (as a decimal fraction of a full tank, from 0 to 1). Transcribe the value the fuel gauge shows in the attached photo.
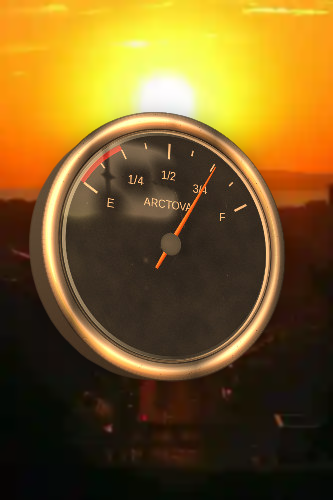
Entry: 0.75
